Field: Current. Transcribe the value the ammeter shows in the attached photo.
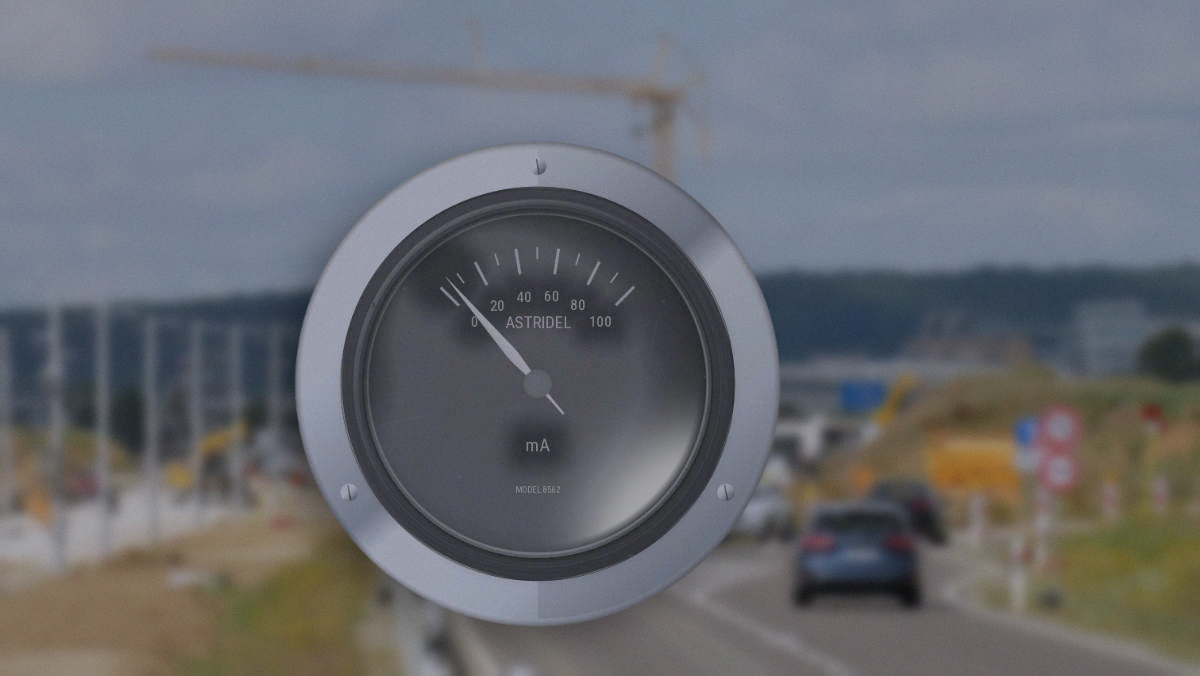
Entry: 5 mA
